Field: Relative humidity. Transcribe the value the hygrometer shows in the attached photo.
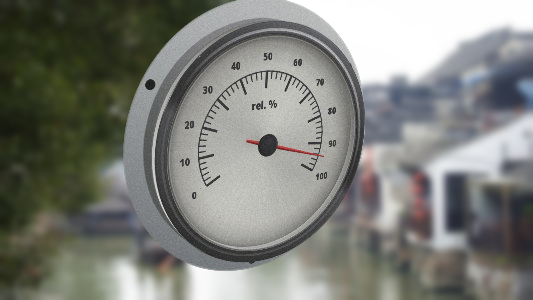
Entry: 94 %
